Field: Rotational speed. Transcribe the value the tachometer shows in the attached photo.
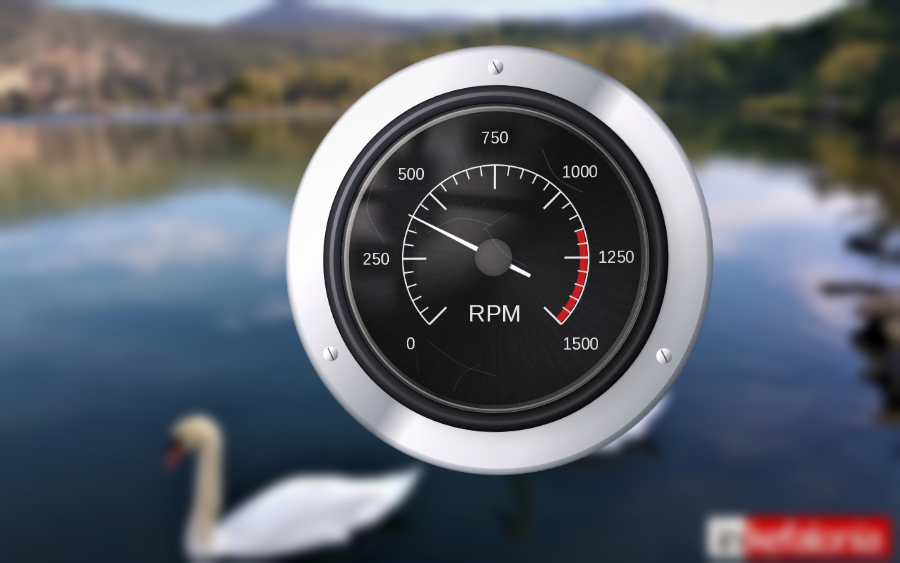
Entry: 400 rpm
